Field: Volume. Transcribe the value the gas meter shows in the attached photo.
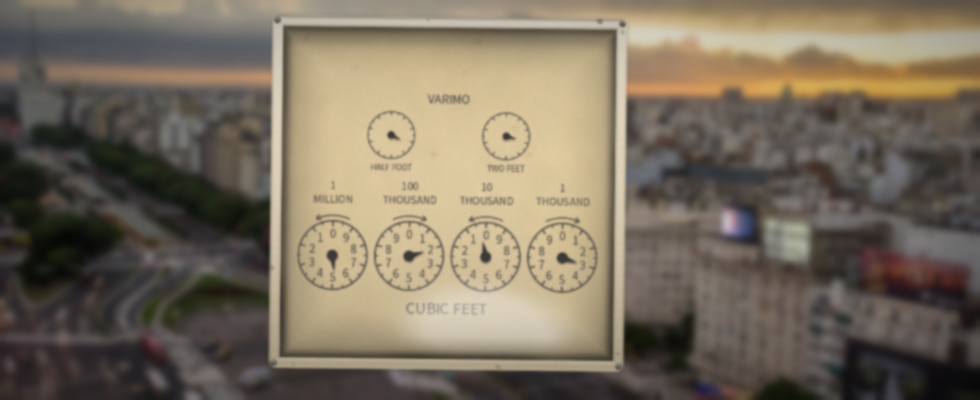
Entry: 520300 ft³
